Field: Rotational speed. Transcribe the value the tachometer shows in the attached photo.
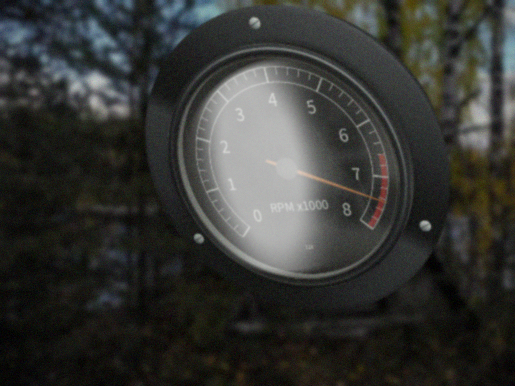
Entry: 7400 rpm
